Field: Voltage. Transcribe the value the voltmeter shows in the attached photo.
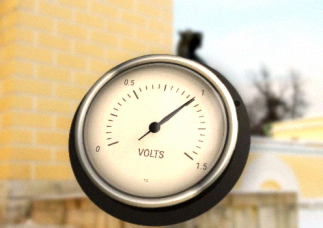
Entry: 1 V
